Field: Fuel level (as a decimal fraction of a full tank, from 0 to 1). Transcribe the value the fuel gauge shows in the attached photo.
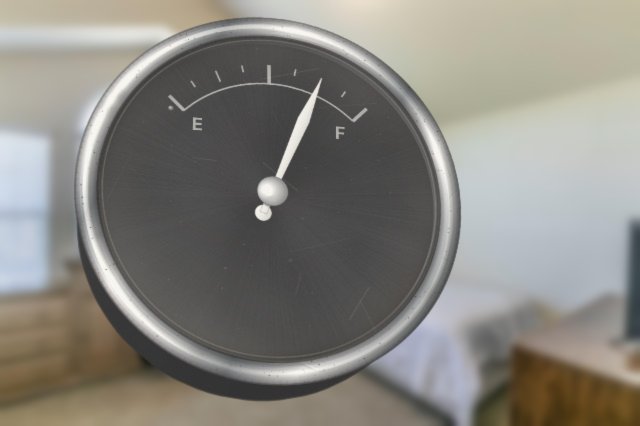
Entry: 0.75
